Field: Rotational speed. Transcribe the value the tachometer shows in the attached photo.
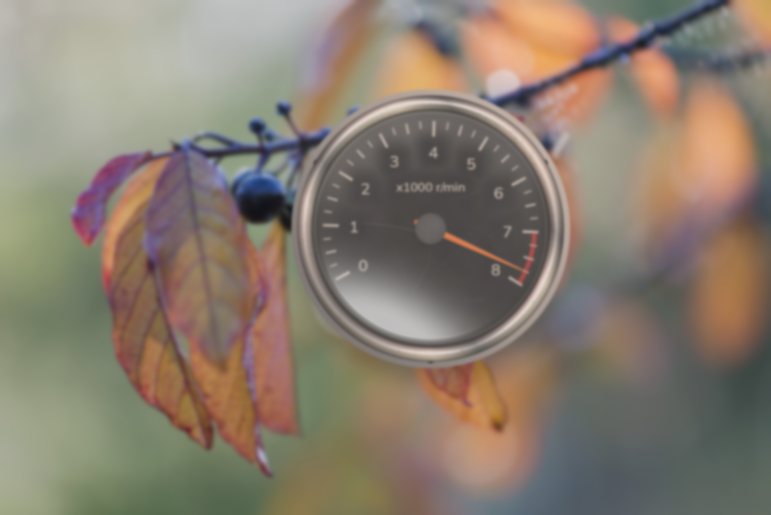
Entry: 7750 rpm
